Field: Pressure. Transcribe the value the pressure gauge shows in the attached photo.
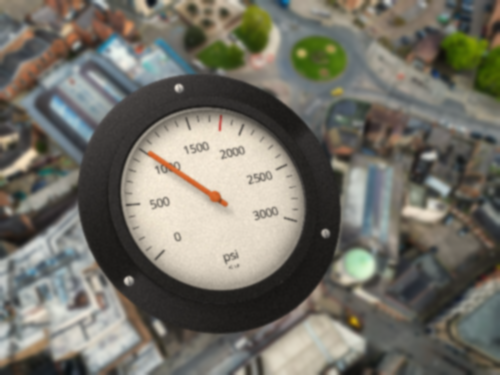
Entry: 1000 psi
